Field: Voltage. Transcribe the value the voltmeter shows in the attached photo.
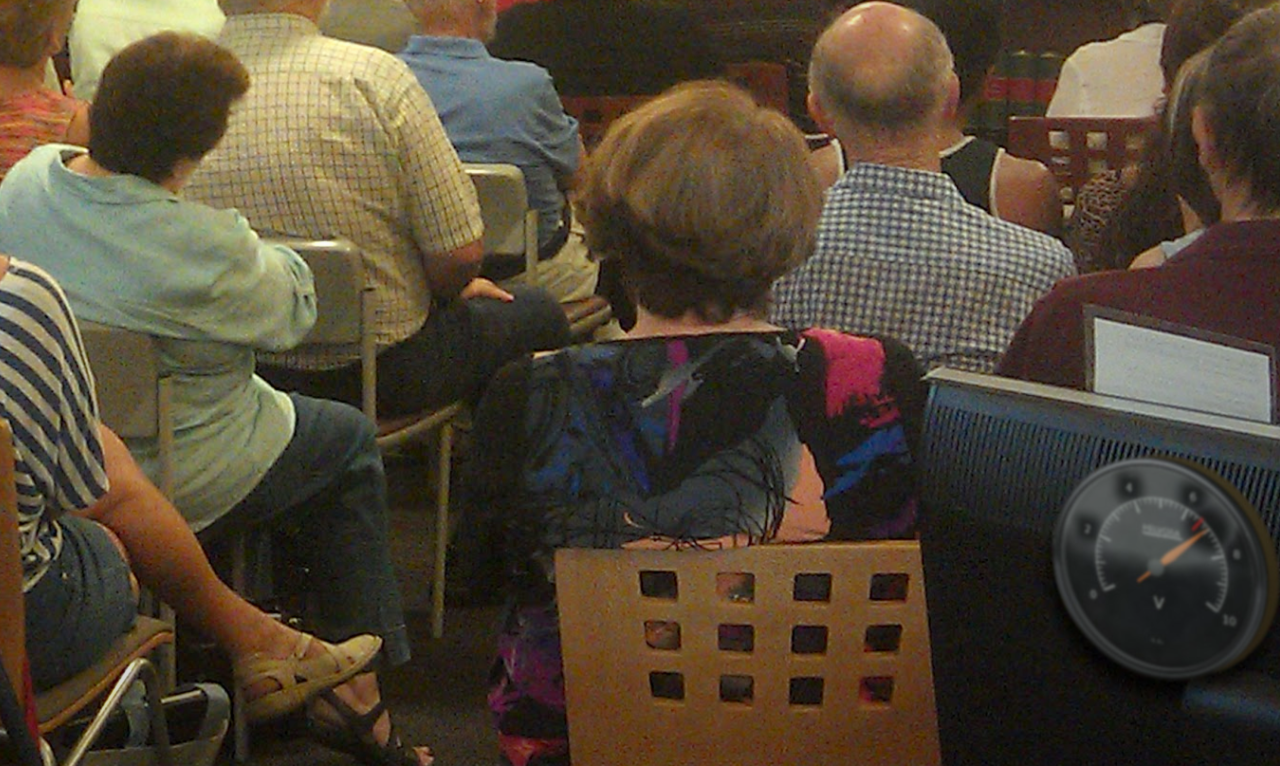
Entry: 7 V
